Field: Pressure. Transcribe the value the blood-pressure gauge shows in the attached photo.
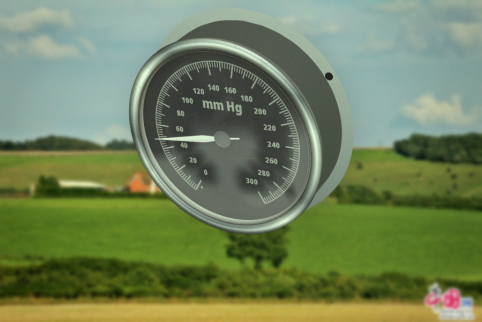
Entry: 50 mmHg
